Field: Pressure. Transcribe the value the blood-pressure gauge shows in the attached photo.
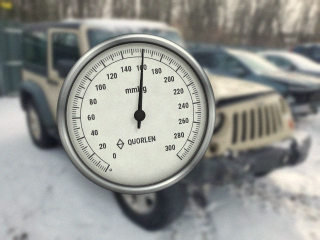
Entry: 160 mmHg
